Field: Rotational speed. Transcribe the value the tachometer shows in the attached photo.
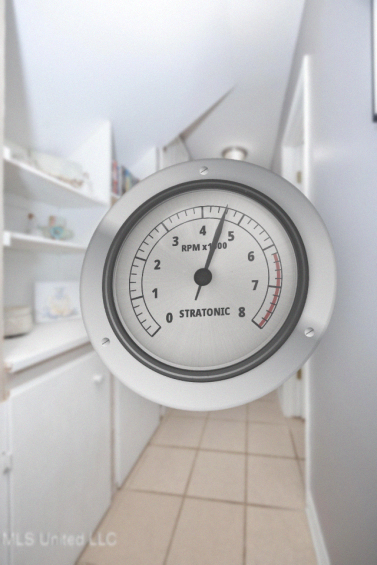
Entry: 4600 rpm
